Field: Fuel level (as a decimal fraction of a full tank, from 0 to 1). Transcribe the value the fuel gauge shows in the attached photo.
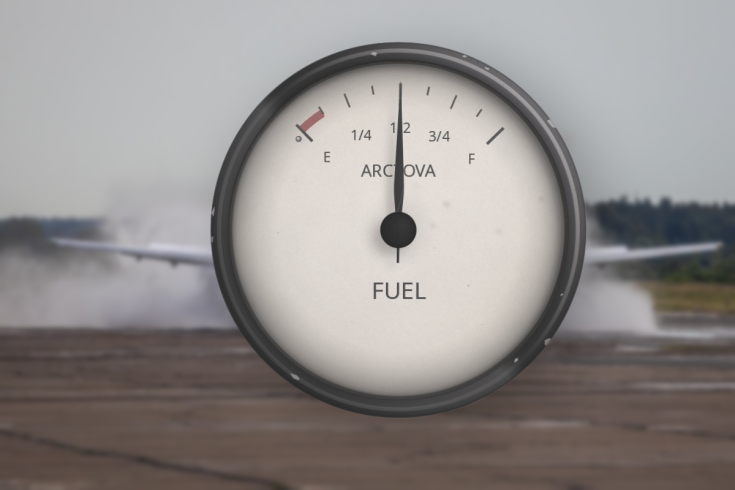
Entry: 0.5
